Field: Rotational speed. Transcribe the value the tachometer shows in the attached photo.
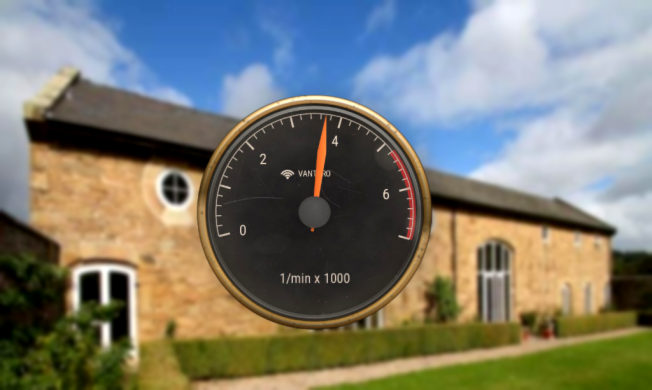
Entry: 3700 rpm
